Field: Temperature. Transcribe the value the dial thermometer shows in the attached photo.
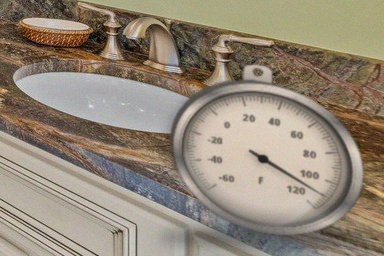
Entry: 110 °F
